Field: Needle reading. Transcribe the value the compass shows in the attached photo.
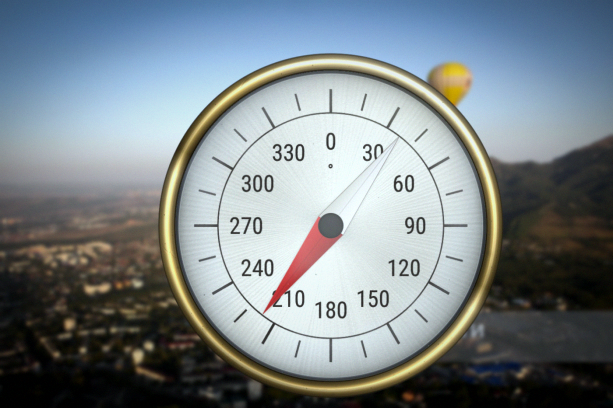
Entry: 217.5 °
